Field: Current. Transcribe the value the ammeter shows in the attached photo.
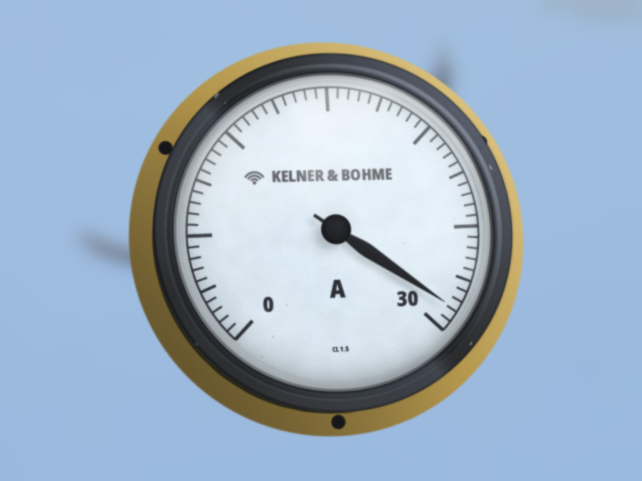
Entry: 29 A
